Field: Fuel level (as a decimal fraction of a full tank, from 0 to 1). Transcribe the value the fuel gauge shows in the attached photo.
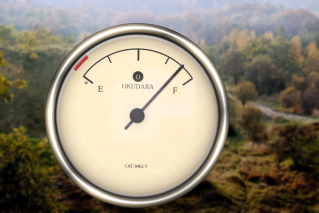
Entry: 0.875
